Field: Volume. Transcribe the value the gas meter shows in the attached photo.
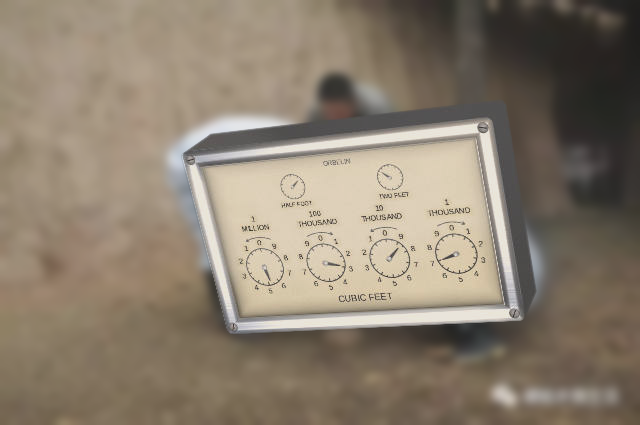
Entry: 528700 ft³
